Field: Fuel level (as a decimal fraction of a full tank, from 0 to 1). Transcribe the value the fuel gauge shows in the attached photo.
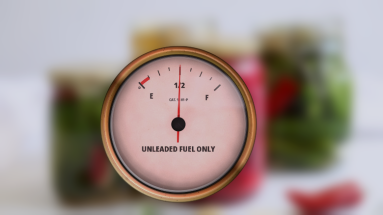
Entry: 0.5
